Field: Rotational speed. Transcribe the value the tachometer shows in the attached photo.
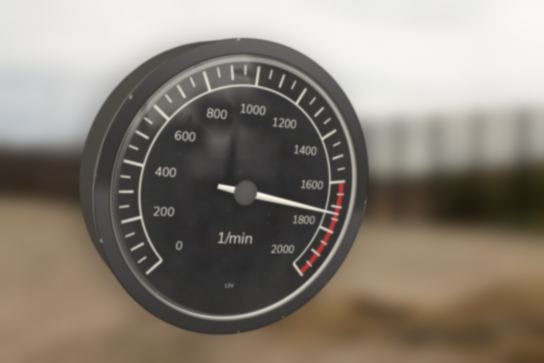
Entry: 1725 rpm
